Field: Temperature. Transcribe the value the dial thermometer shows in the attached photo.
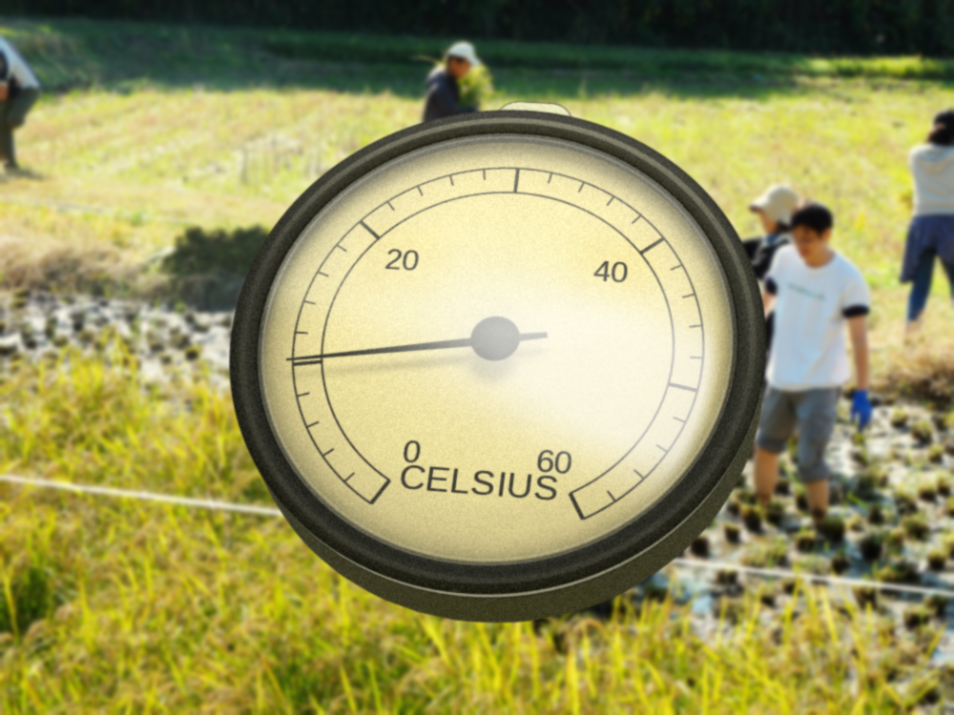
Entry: 10 °C
